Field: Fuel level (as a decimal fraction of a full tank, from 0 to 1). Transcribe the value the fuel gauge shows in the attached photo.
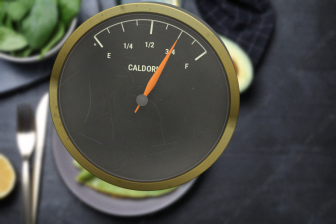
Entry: 0.75
